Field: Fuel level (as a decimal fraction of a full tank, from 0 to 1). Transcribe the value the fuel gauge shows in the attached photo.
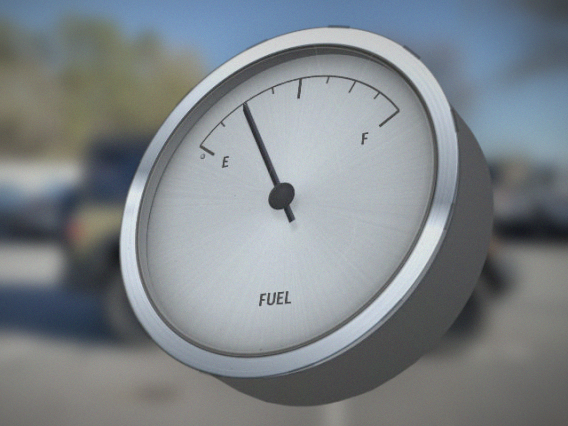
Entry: 0.25
